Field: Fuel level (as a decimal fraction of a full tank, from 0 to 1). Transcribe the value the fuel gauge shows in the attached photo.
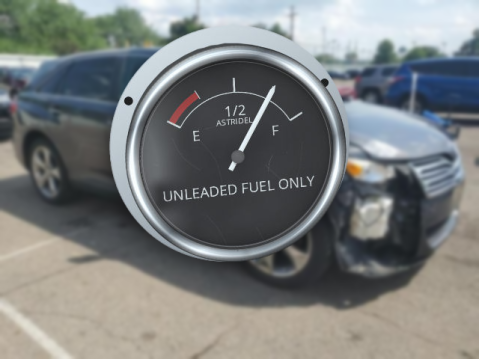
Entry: 0.75
